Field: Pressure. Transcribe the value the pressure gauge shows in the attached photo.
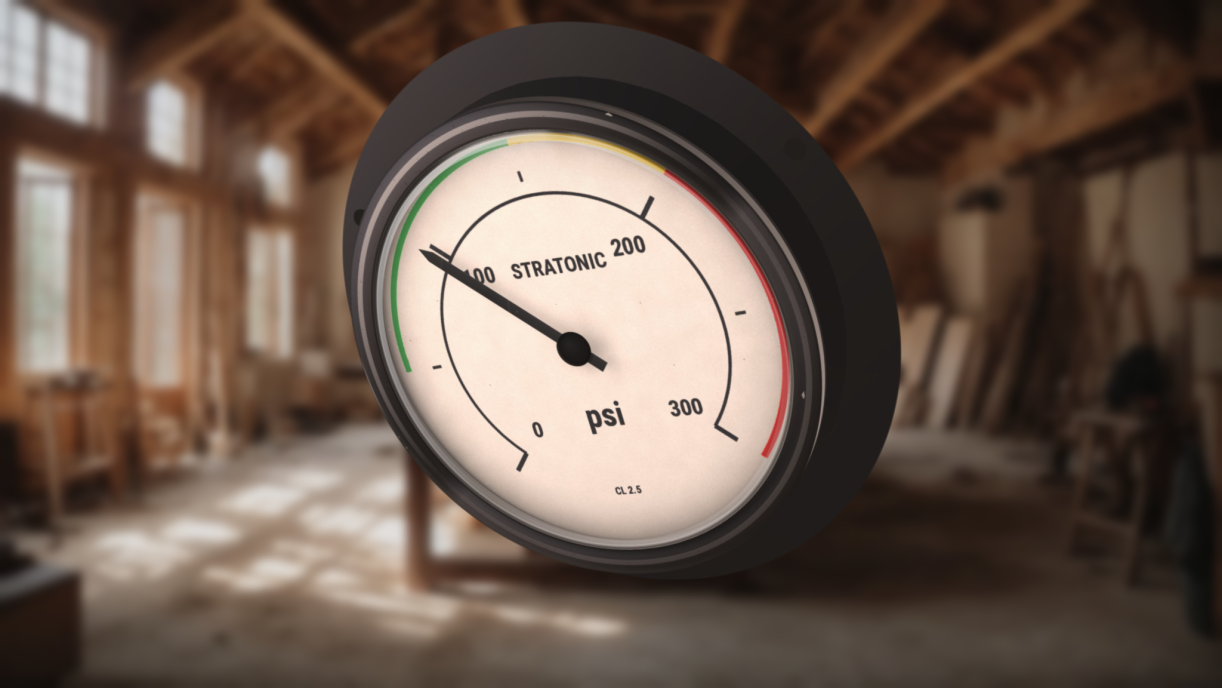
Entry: 100 psi
